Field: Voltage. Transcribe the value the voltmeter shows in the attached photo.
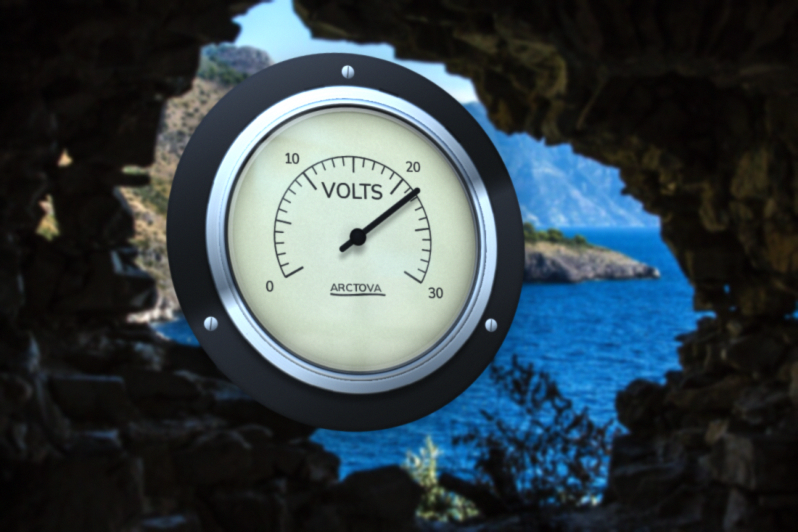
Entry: 21.5 V
